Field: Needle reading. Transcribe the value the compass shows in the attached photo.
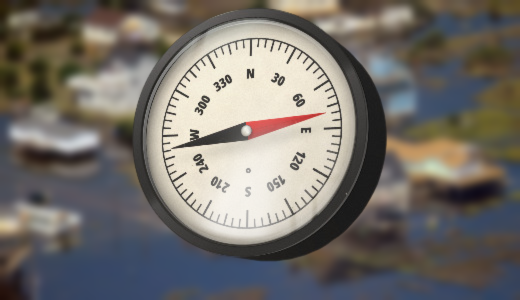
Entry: 80 °
